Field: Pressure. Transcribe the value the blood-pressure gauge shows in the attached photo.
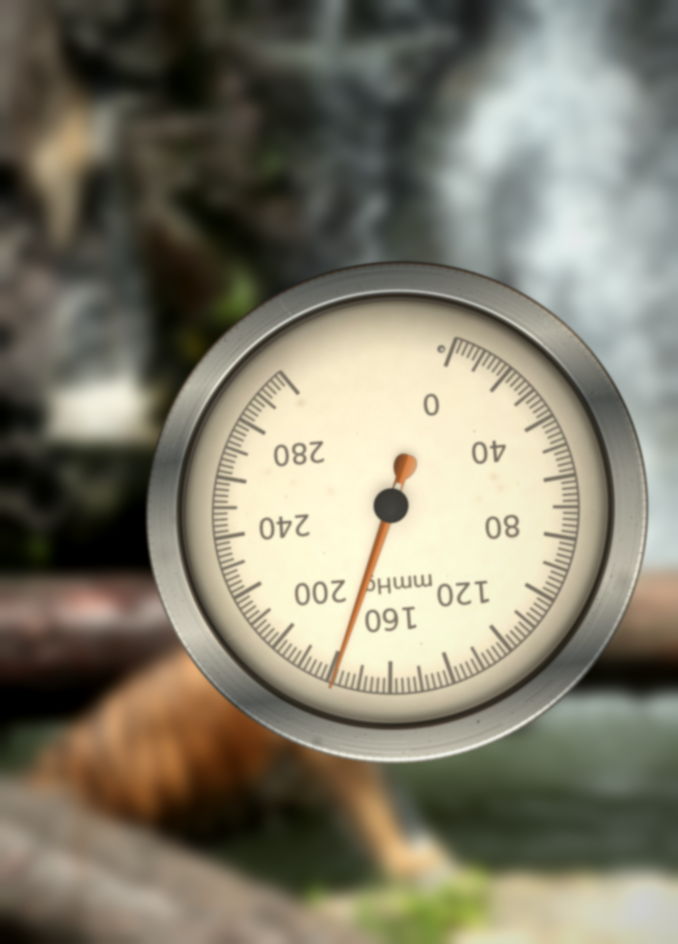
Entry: 178 mmHg
